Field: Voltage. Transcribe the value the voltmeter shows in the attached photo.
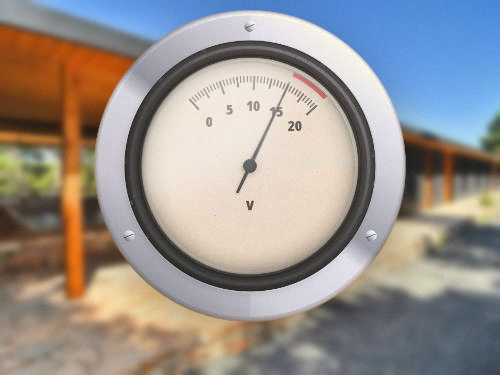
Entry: 15 V
